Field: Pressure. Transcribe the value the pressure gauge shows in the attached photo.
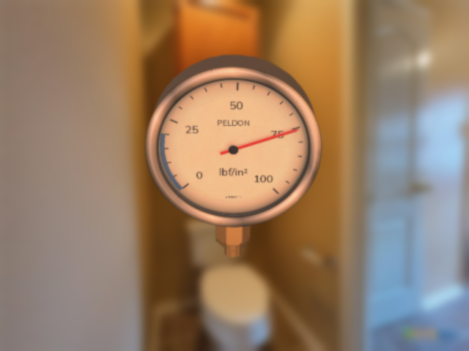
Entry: 75 psi
